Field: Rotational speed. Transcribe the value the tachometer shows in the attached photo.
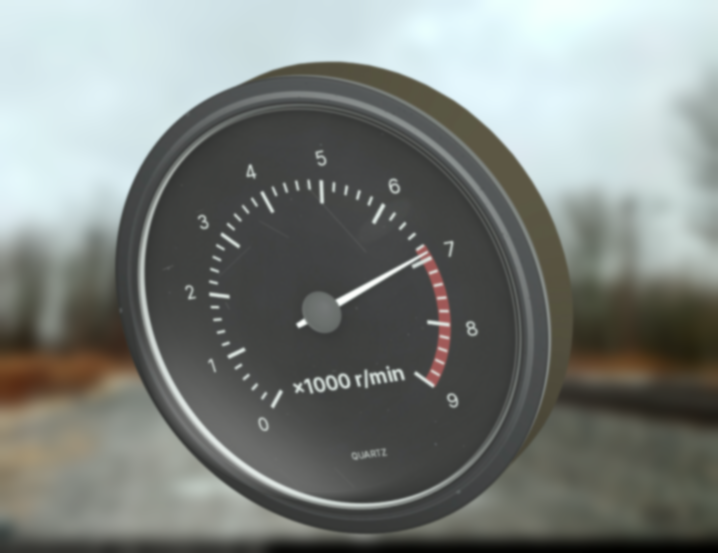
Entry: 6900 rpm
